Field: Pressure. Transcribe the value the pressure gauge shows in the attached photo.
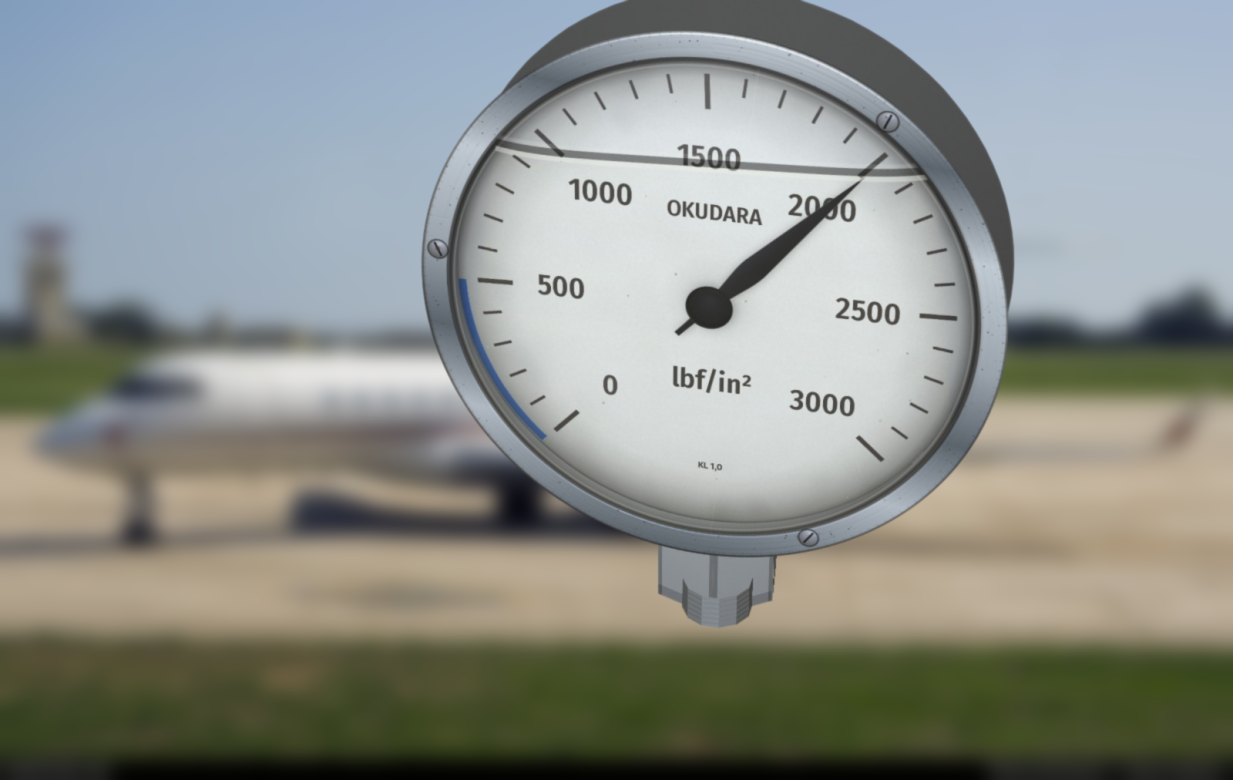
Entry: 2000 psi
